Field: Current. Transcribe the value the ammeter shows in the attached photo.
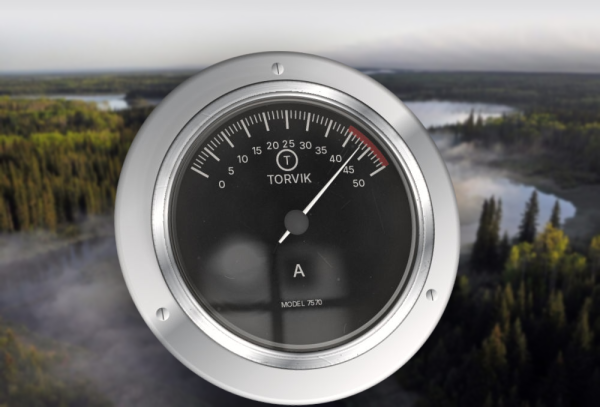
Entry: 43 A
